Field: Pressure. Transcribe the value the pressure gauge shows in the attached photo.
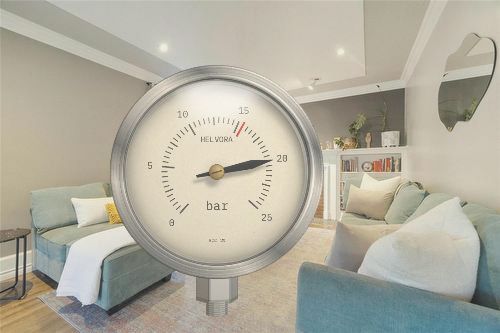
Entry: 20 bar
